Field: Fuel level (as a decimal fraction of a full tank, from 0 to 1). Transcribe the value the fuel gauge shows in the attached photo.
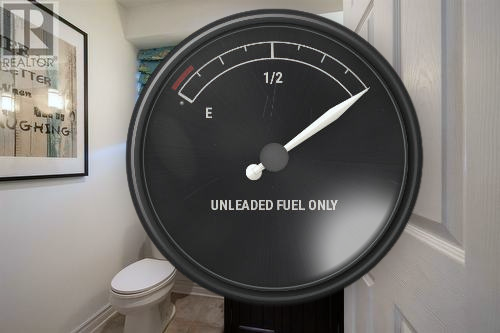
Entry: 1
